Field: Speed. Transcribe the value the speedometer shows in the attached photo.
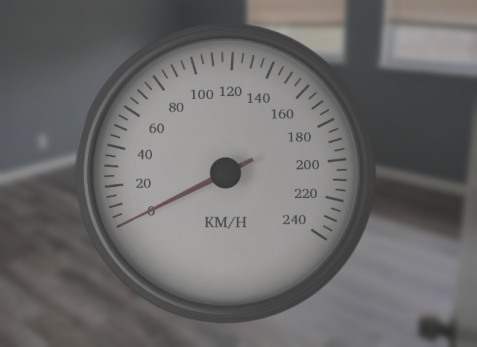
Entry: 0 km/h
